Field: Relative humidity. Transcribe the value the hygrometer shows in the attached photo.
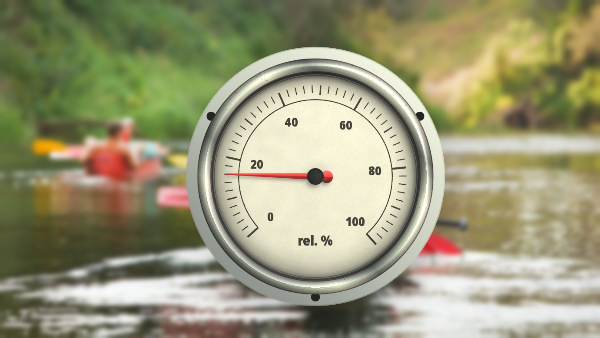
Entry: 16 %
